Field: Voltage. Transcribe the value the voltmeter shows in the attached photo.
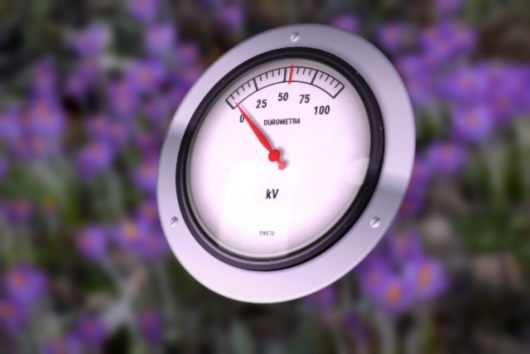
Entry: 5 kV
